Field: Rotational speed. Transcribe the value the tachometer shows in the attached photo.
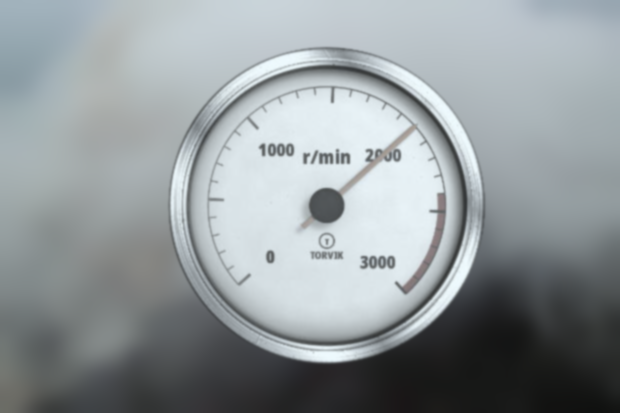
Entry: 2000 rpm
